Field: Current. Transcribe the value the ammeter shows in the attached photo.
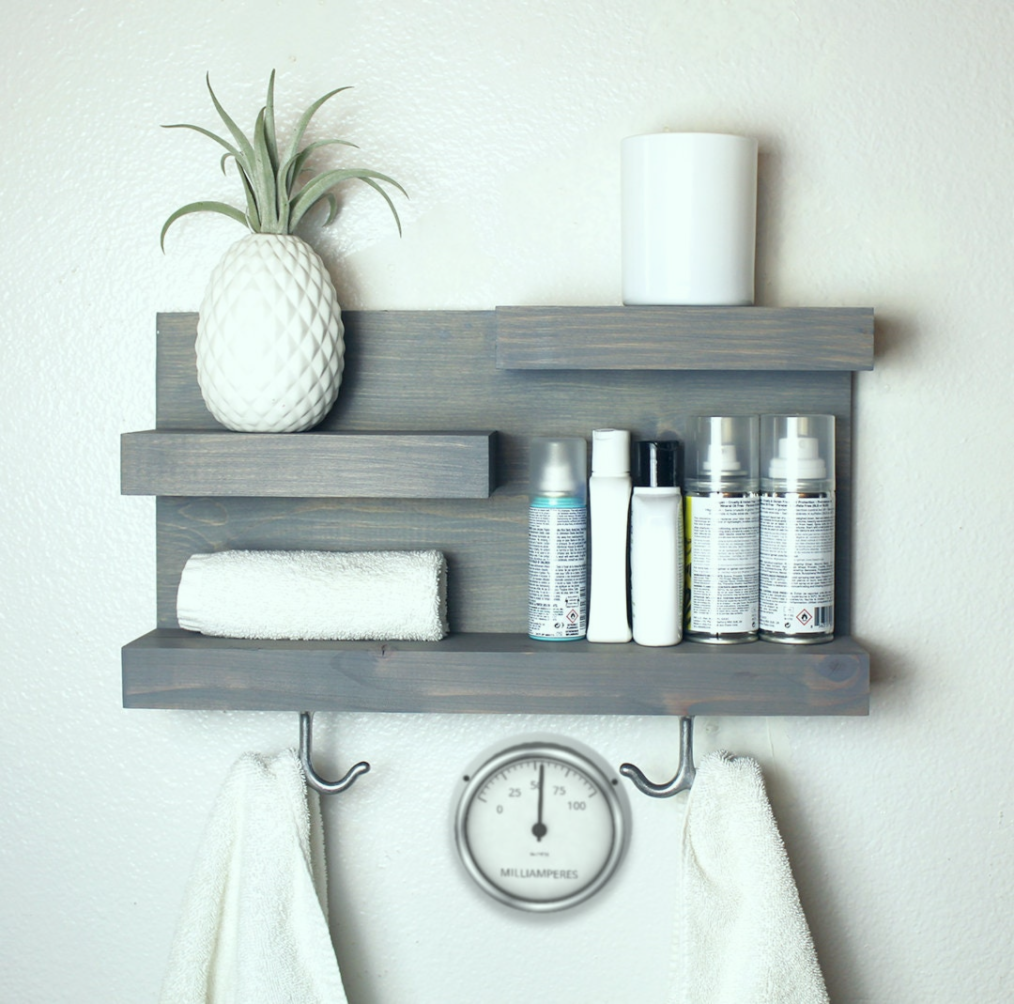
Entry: 55 mA
